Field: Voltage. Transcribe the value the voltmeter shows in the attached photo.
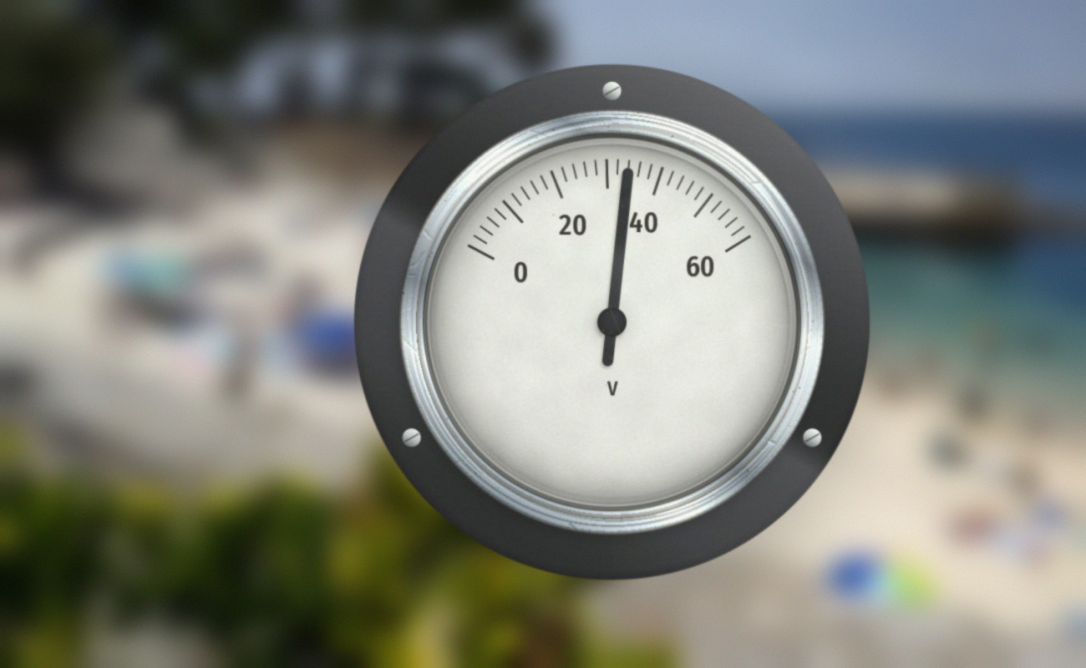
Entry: 34 V
